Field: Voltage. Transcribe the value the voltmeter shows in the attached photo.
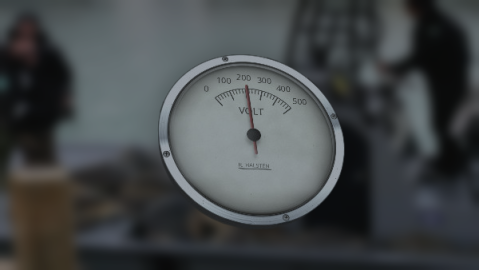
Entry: 200 V
